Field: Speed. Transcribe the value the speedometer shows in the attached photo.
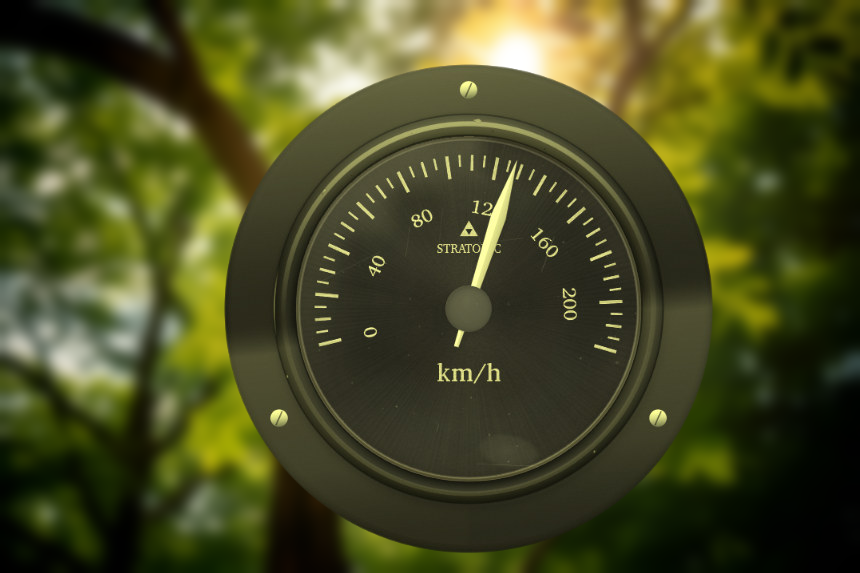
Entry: 127.5 km/h
